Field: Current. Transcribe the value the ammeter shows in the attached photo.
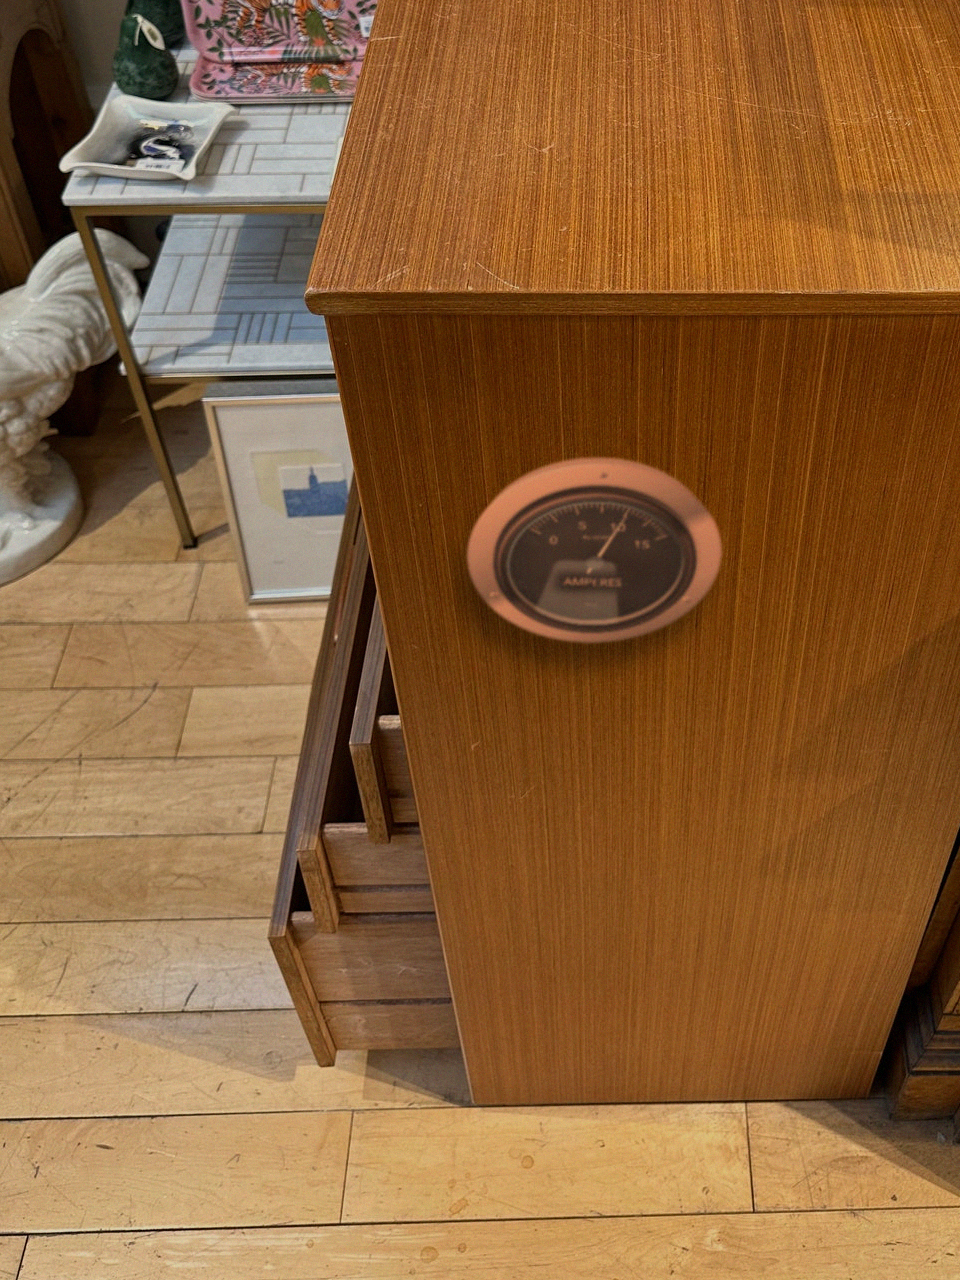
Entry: 10 A
